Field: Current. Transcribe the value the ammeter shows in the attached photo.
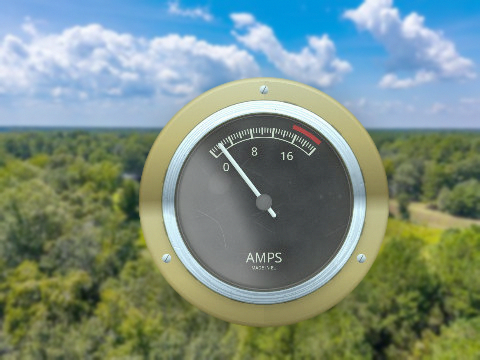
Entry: 2 A
